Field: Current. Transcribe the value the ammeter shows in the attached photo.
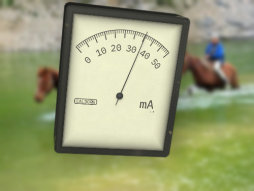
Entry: 35 mA
